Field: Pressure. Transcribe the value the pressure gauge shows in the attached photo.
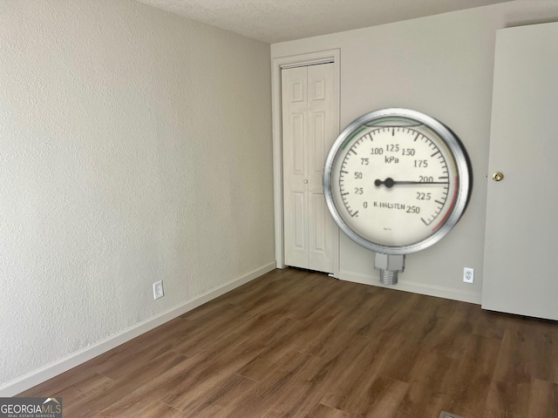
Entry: 205 kPa
